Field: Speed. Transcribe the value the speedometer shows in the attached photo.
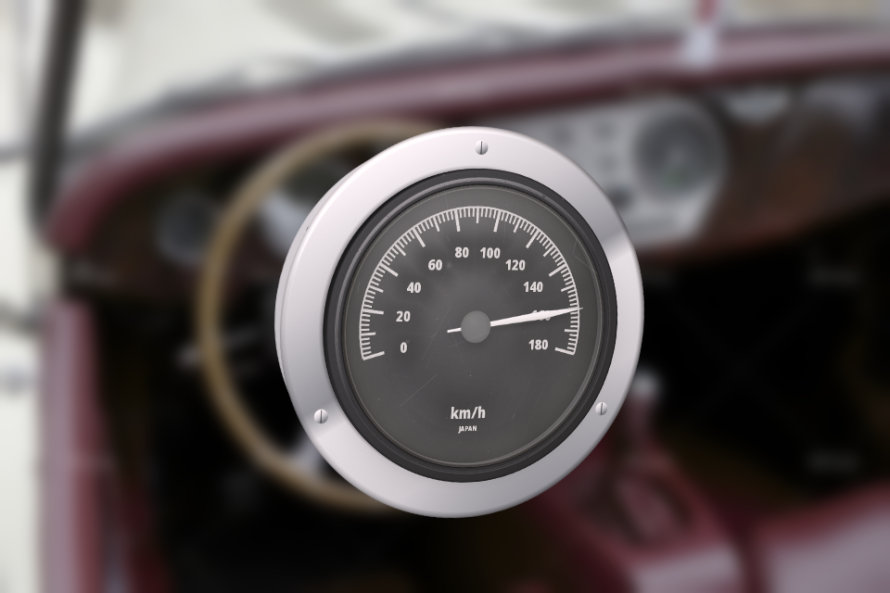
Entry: 160 km/h
